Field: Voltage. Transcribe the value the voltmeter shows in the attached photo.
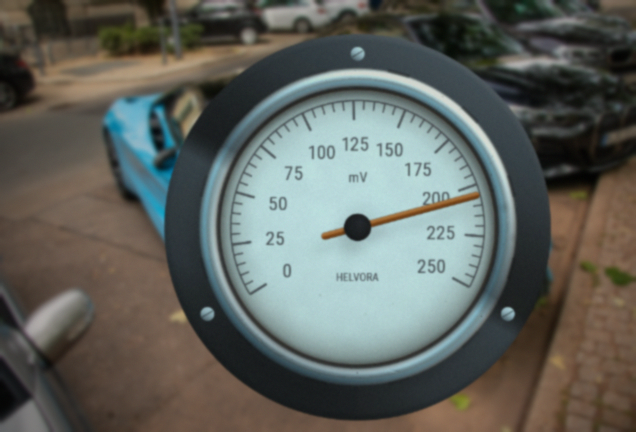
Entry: 205 mV
